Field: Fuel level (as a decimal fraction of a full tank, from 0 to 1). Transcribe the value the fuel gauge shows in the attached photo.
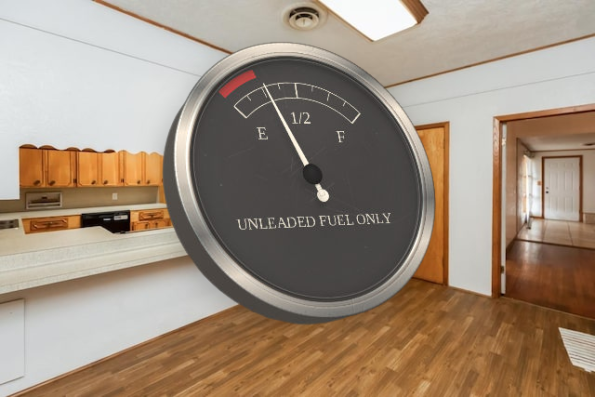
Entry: 0.25
